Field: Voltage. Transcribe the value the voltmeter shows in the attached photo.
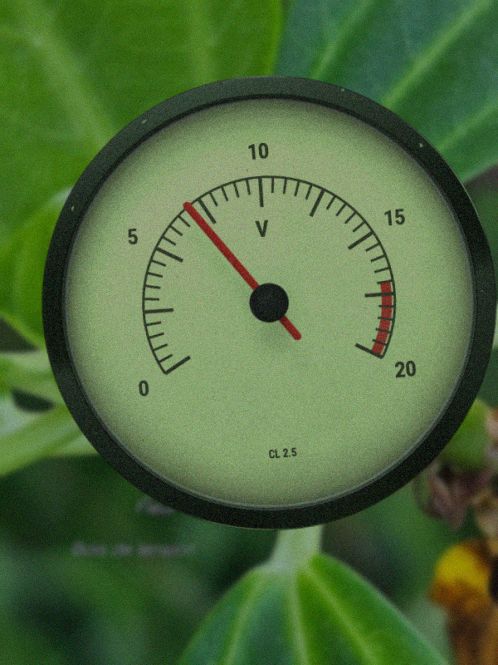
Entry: 7 V
